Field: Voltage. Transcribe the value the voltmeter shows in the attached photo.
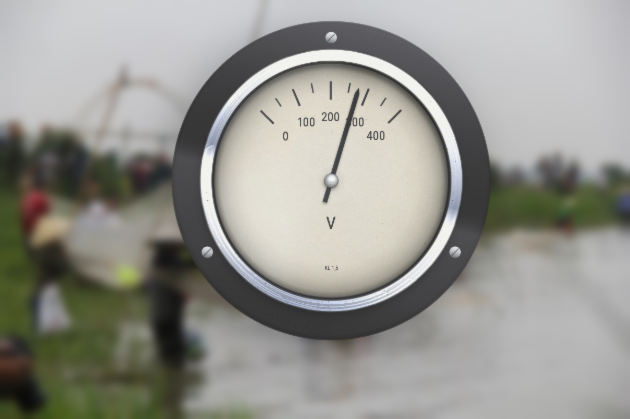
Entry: 275 V
